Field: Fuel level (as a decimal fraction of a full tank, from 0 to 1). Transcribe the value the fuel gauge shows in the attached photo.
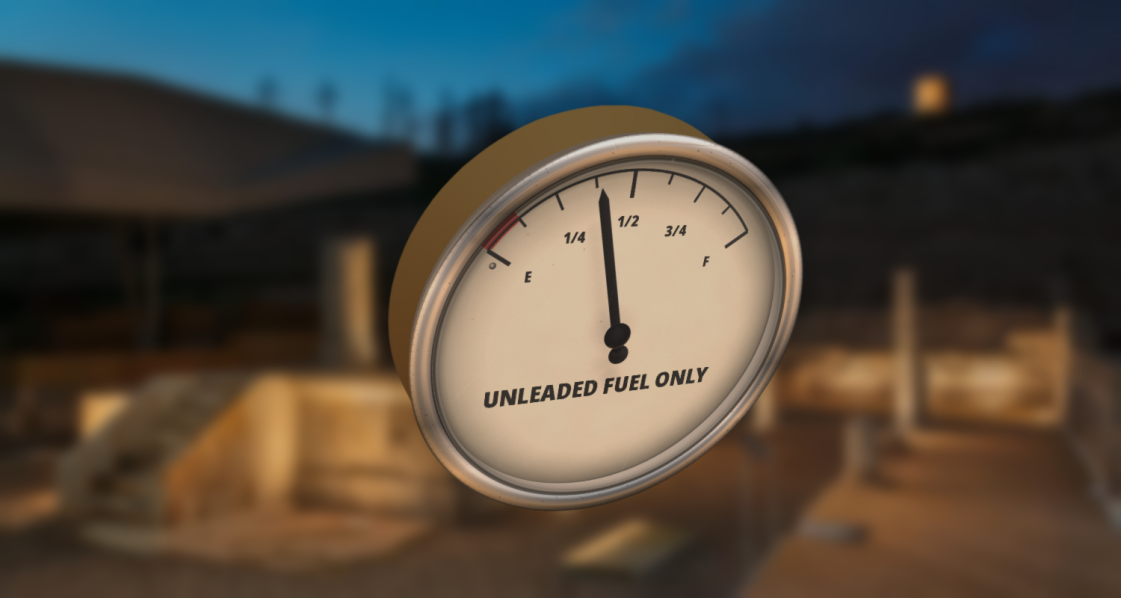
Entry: 0.375
